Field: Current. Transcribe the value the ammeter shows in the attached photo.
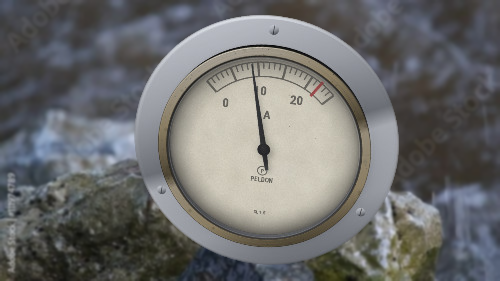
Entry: 9 A
